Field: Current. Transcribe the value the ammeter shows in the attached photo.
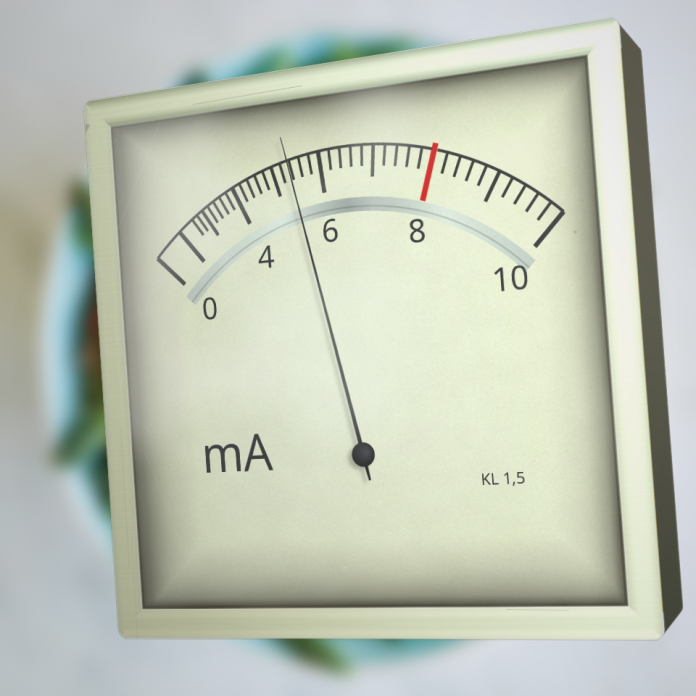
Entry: 5.4 mA
